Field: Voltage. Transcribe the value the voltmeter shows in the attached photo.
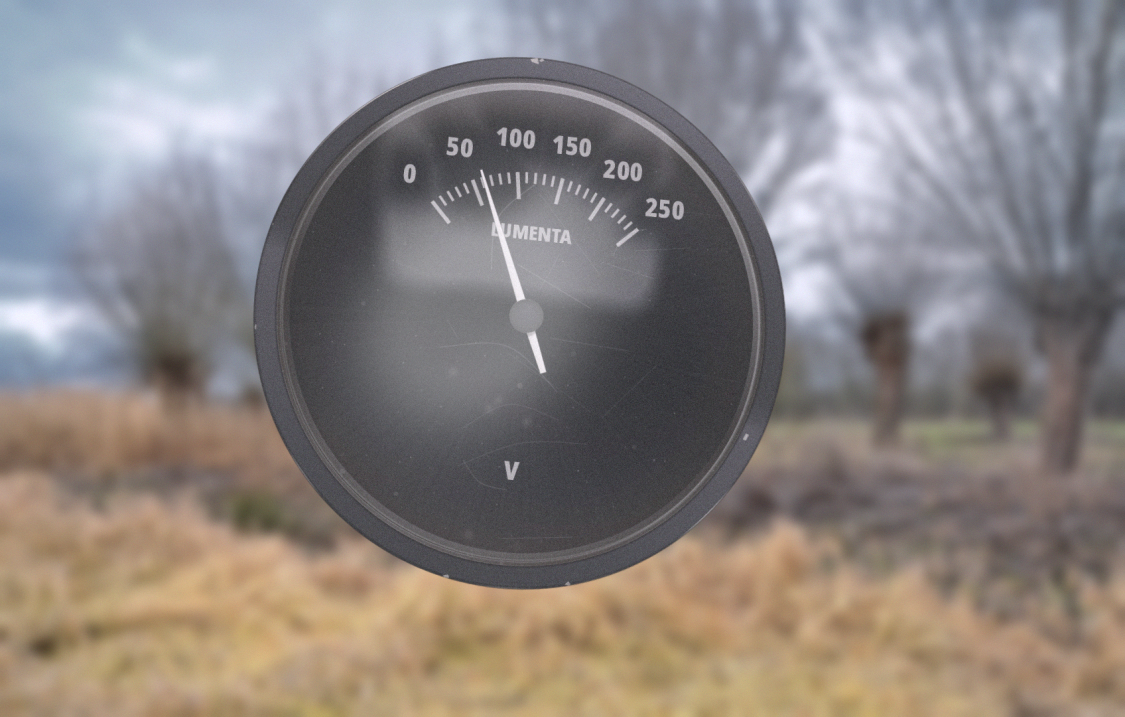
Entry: 60 V
